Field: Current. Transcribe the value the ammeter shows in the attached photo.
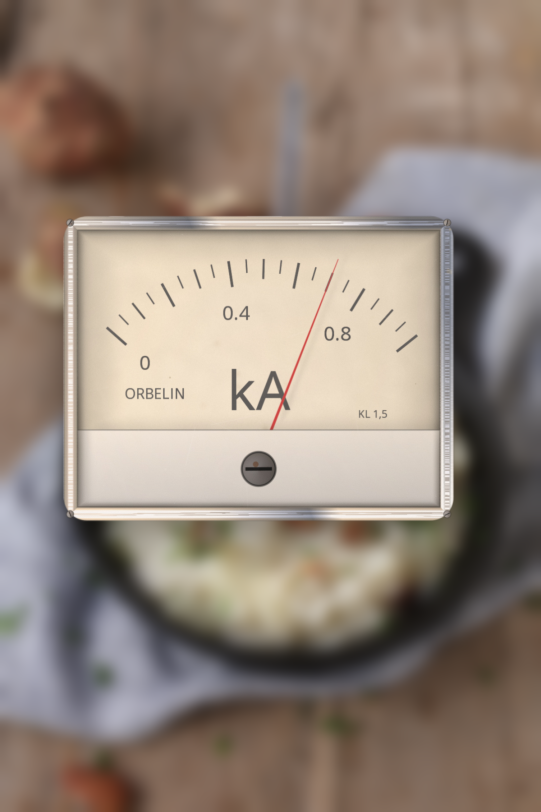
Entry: 0.7 kA
